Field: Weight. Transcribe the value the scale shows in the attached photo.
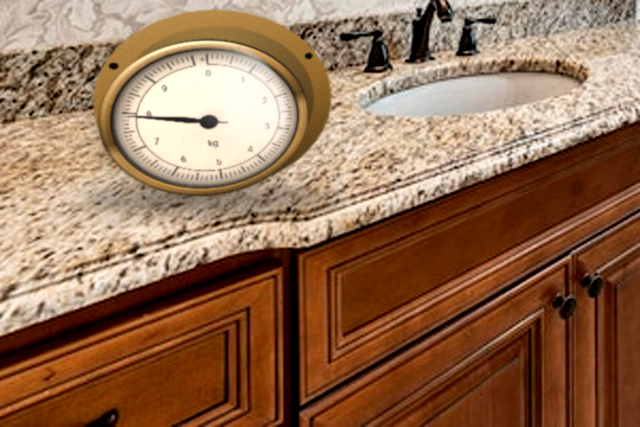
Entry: 8 kg
